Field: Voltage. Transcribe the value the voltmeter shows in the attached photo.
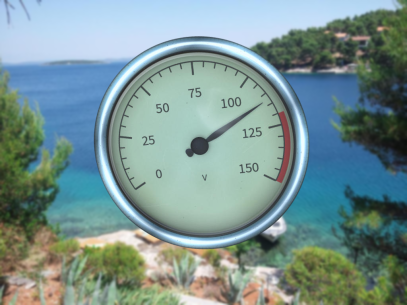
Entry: 112.5 V
